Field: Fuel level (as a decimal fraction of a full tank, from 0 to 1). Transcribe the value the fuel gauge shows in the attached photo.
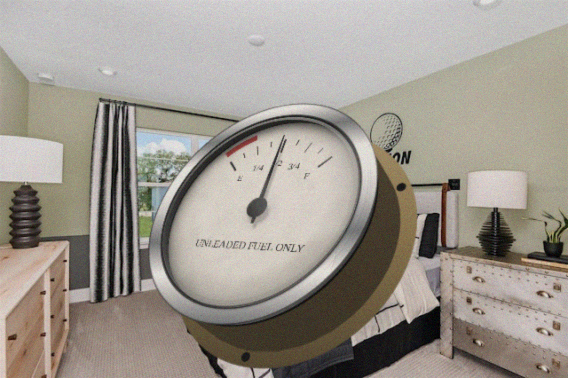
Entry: 0.5
